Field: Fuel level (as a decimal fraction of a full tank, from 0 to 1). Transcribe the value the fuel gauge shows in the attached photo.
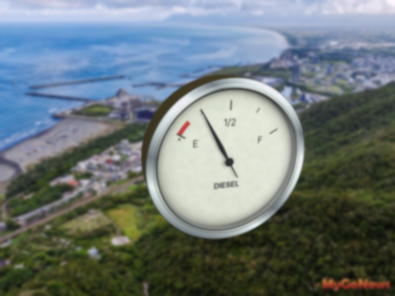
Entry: 0.25
